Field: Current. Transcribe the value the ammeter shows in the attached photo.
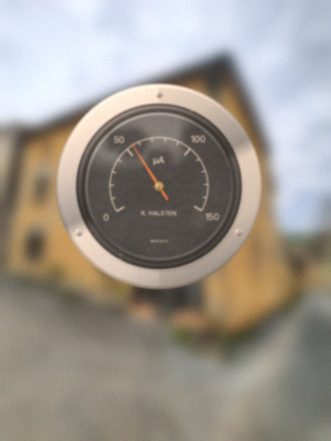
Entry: 55 µA
